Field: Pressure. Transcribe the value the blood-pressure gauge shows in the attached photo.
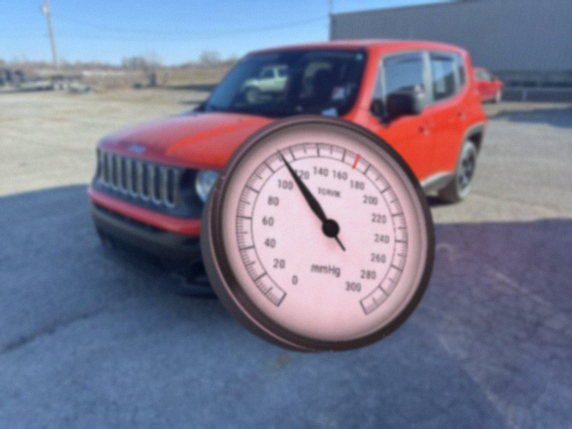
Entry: 110 mmHg
